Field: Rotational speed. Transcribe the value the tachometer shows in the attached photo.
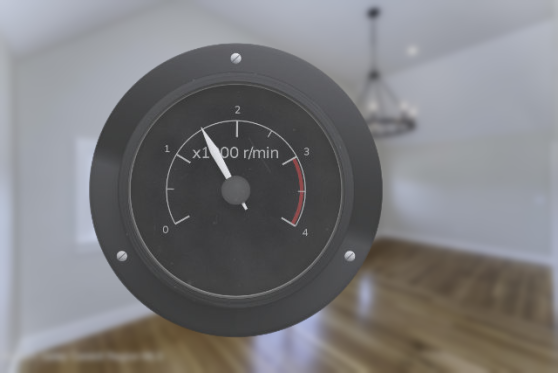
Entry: 1500 rpm
